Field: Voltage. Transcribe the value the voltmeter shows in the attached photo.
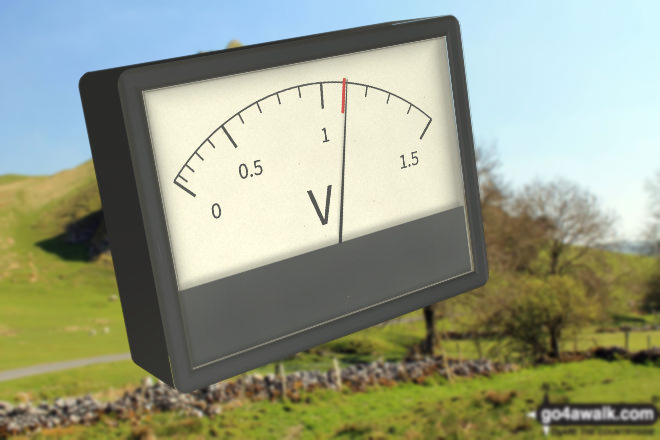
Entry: 1.1 V
